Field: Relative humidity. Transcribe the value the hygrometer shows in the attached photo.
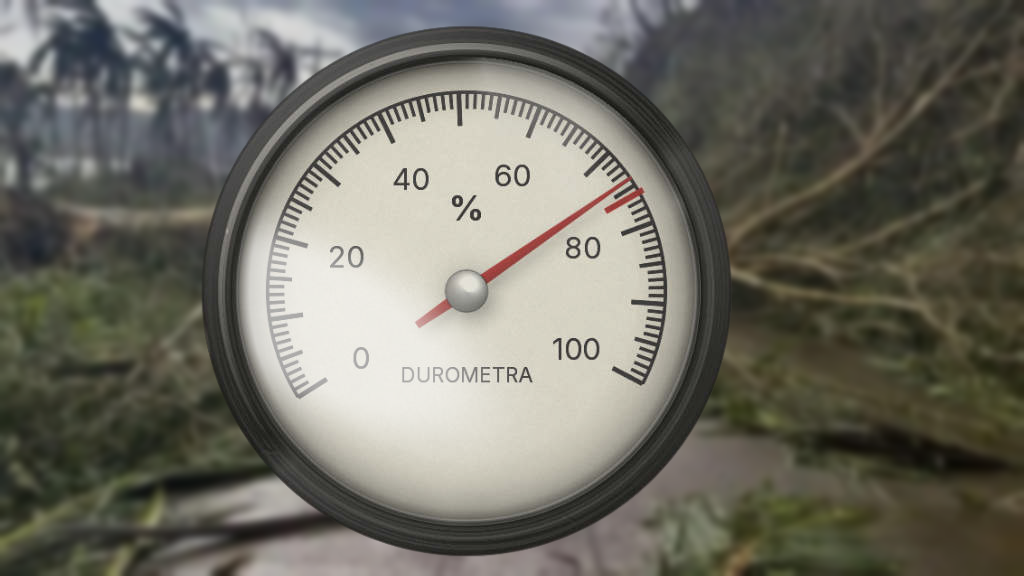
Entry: 74 %
